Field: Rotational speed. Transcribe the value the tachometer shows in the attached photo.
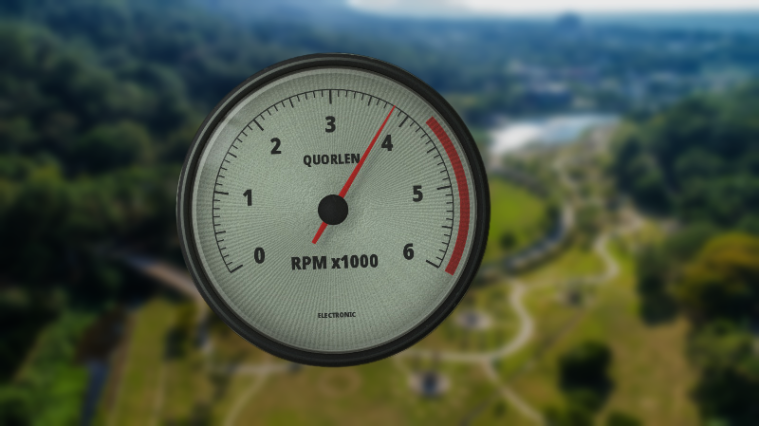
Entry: 3800 rpm
